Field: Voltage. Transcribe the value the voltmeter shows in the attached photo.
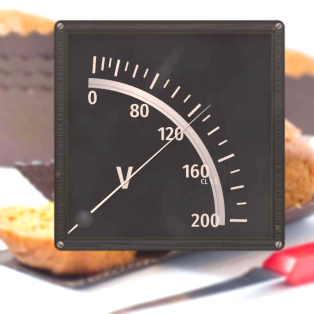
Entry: 125 V
